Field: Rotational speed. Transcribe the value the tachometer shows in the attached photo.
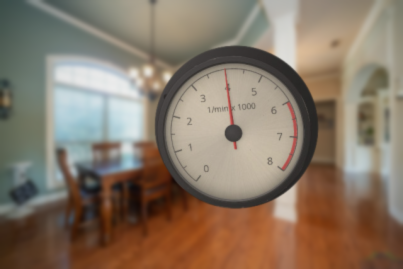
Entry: 4000 rpm
